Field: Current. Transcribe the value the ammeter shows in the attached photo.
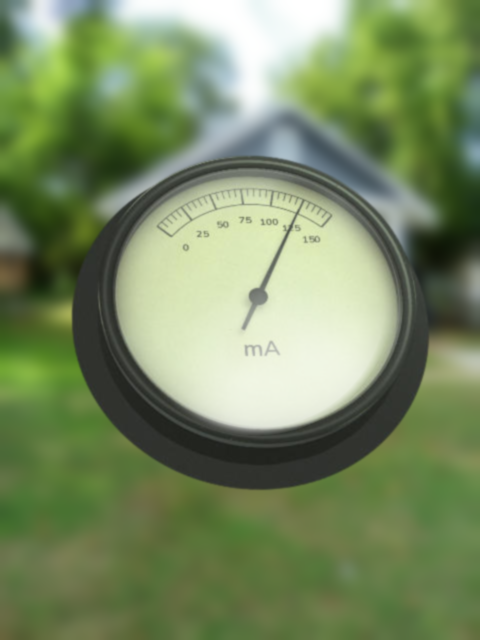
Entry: 125 mA
